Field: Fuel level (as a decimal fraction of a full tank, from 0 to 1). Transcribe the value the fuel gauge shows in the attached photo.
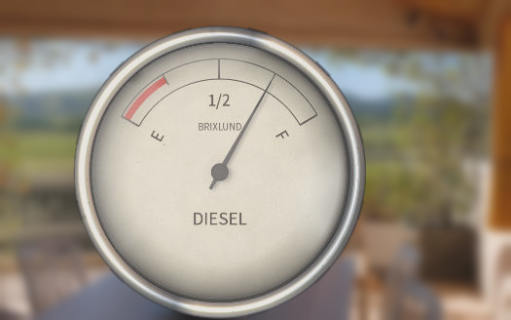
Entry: 0.75
